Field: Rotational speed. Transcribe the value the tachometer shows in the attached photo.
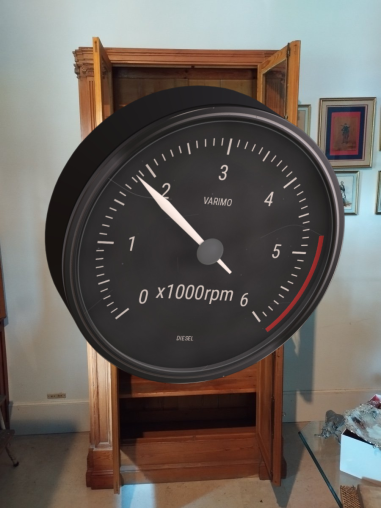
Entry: 1850 rpm
